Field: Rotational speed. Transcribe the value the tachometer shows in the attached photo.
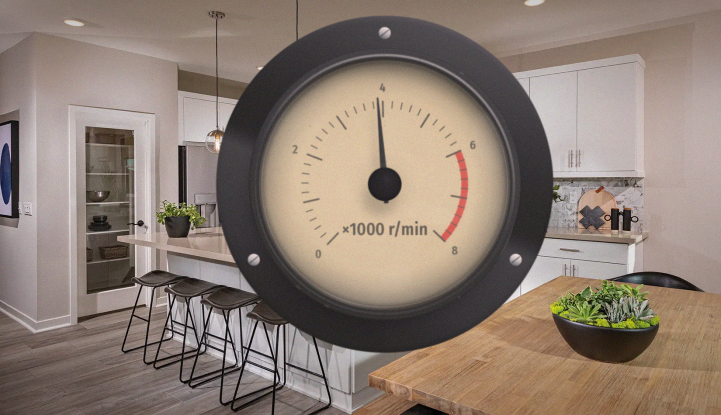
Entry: 3900 rpm
